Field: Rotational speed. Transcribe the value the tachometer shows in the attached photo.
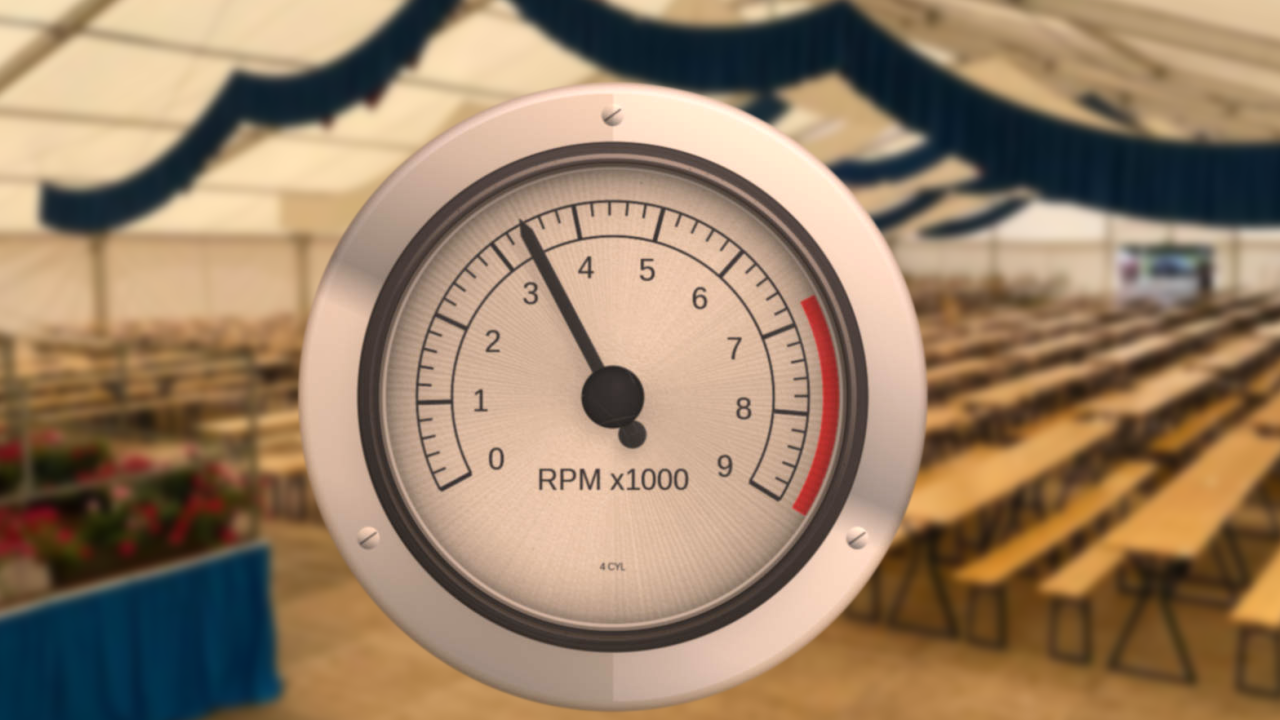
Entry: 3400 rpm
